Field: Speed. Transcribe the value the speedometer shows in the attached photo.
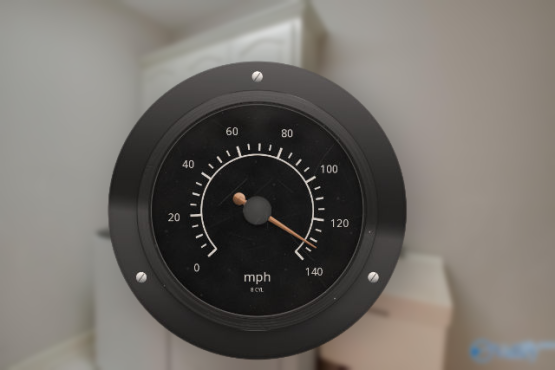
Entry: 132.5 mph
